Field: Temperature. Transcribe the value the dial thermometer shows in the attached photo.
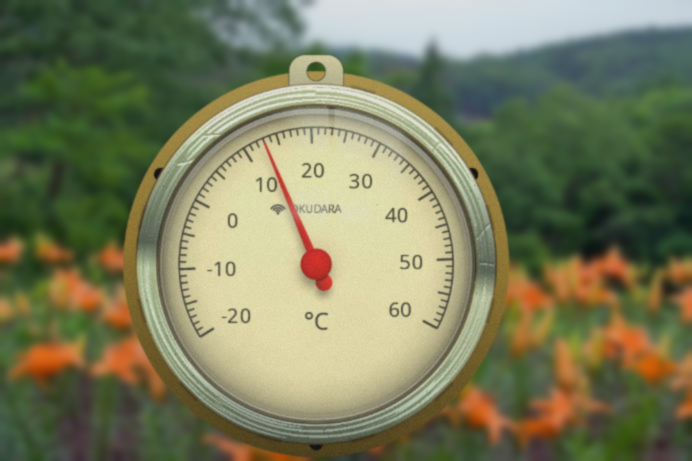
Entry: 13 °C
